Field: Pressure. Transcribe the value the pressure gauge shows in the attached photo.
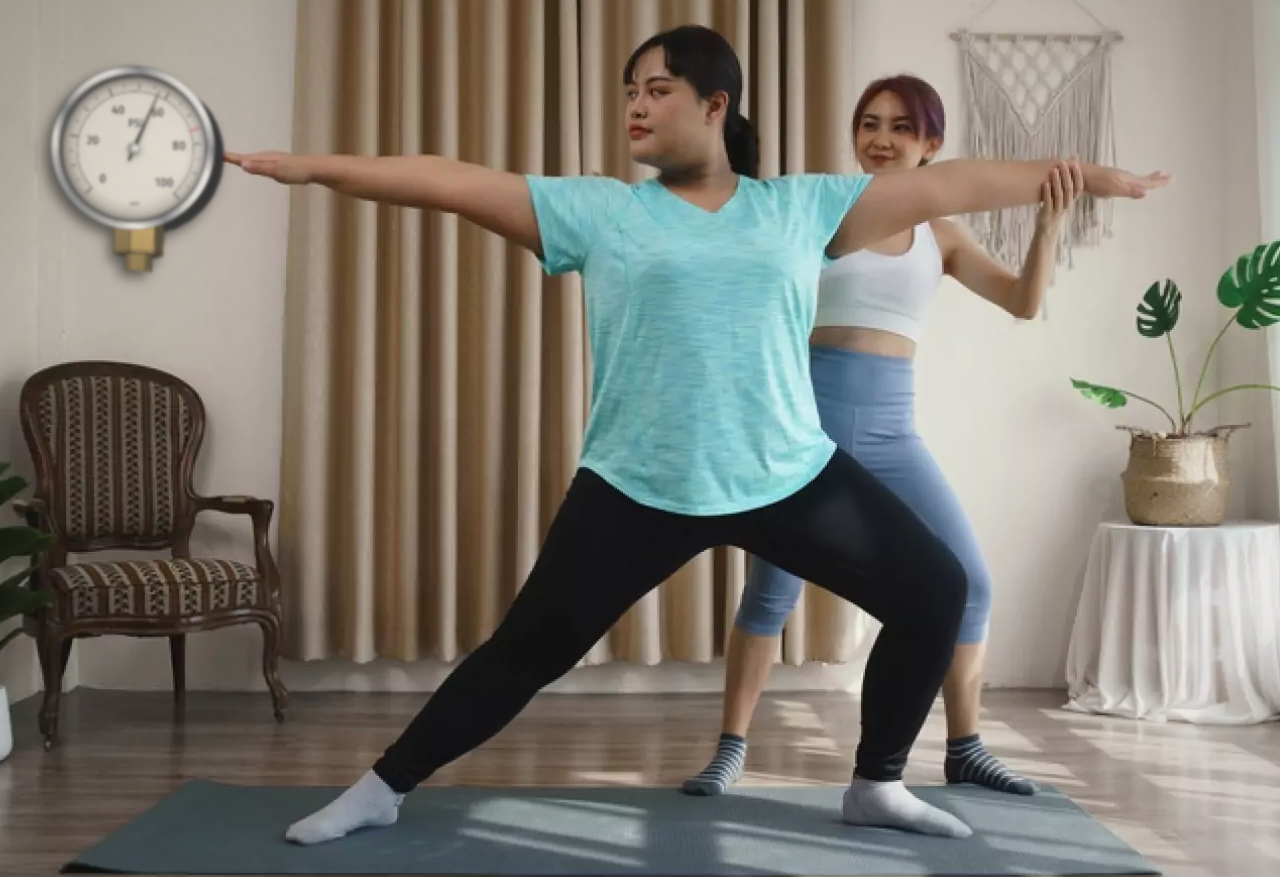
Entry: 57.5 psi
